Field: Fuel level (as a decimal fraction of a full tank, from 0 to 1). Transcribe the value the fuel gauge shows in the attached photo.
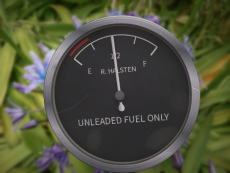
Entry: 0.5
